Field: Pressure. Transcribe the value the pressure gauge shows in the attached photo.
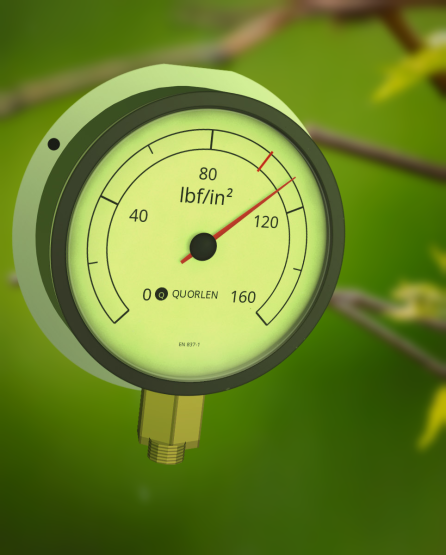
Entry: 110 psi
